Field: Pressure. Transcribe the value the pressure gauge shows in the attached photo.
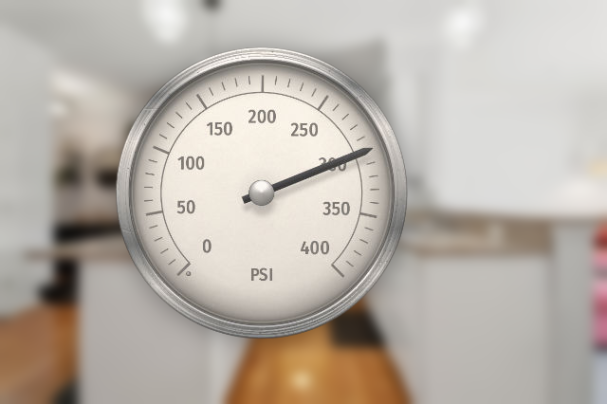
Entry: 300 psi
